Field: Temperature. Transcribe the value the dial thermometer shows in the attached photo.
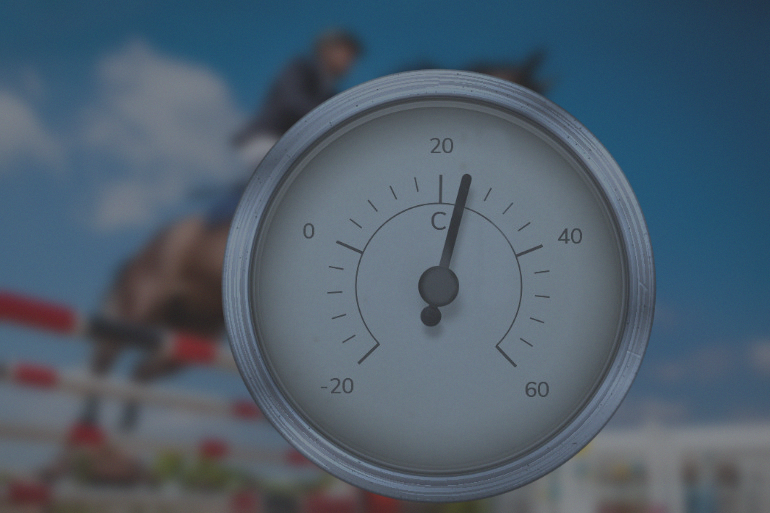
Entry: 24 °C
